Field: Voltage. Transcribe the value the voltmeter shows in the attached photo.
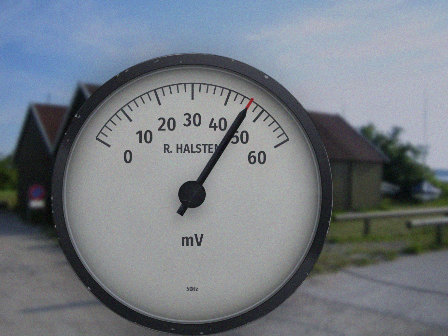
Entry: 46 mV
